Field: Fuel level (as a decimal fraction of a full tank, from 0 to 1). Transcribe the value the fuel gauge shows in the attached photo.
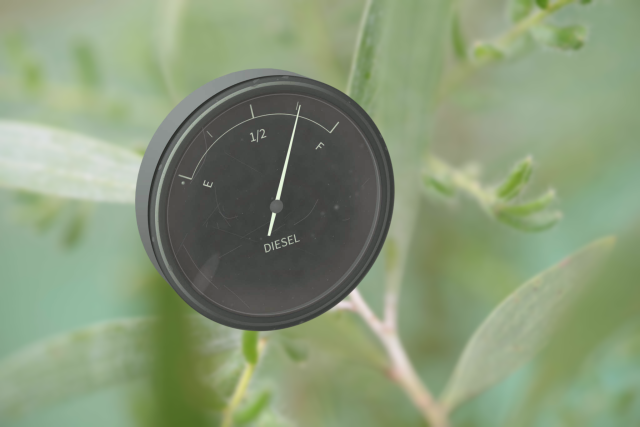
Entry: 0.75
